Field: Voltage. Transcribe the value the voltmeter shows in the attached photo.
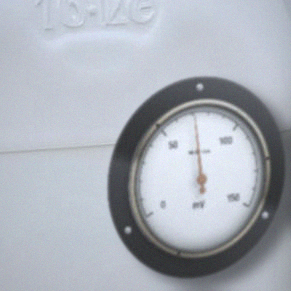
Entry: 70 mV
